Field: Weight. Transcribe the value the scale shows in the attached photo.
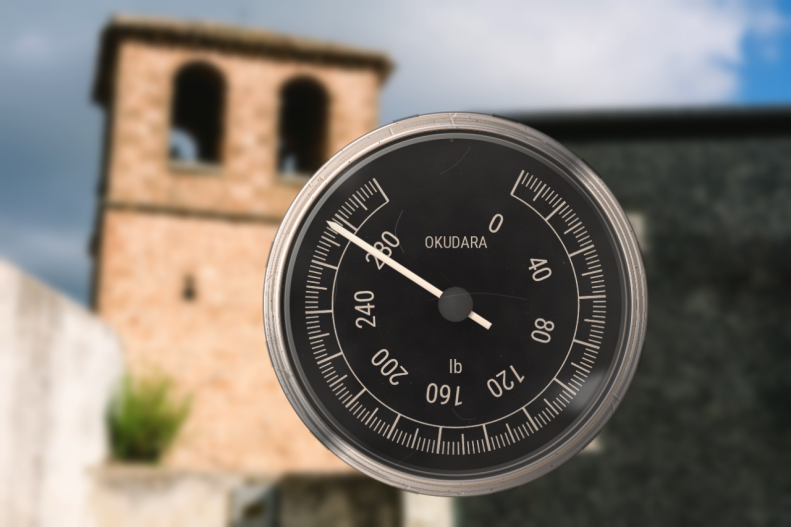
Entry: 276 lb
